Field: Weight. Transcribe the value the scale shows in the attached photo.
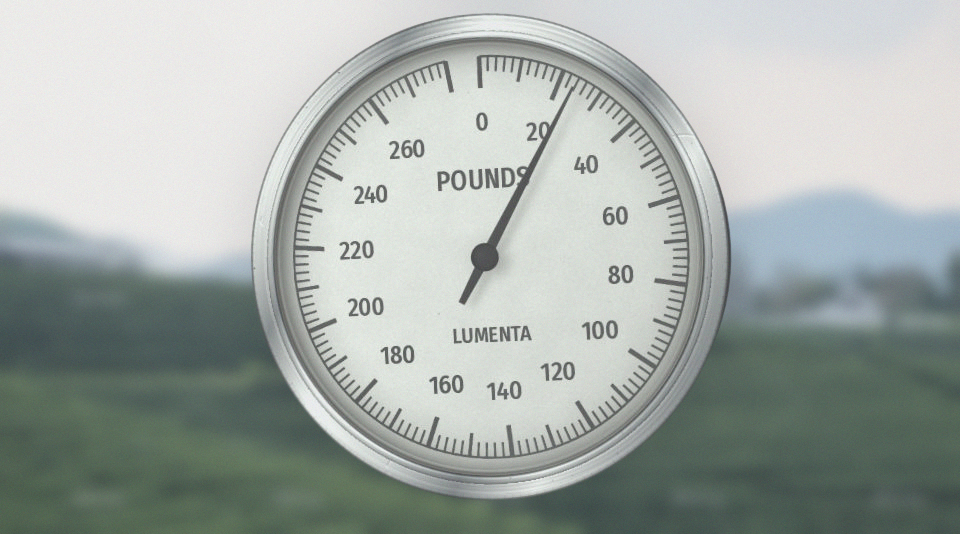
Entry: 24 lb
